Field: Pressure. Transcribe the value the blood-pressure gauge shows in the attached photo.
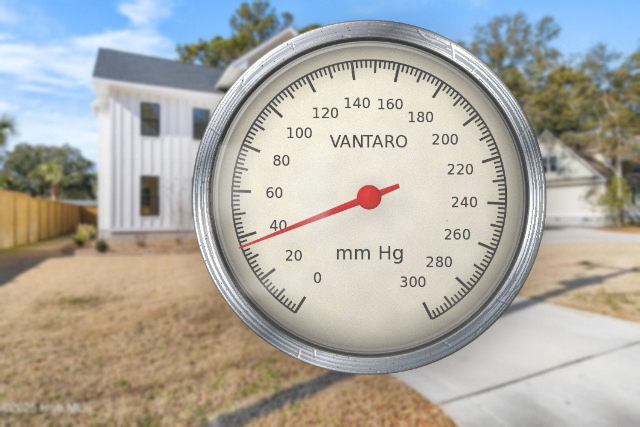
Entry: 36 mmHg
